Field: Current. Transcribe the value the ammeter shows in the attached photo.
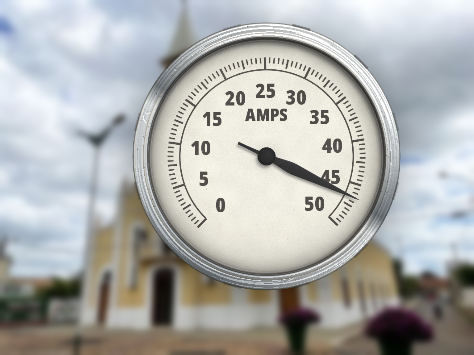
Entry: 46.5 A
